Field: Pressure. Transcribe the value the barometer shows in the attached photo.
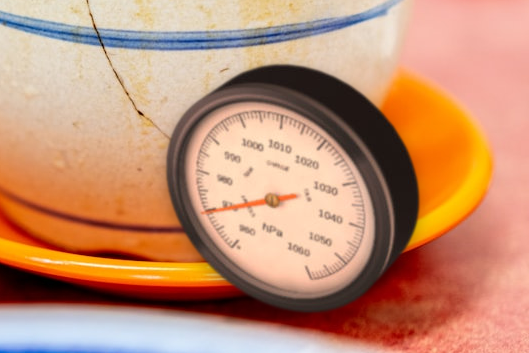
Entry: 970 hPa
